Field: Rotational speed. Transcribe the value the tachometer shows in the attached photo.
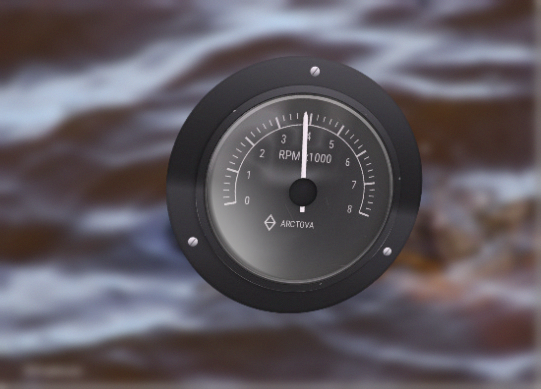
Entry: 3800 rpm
